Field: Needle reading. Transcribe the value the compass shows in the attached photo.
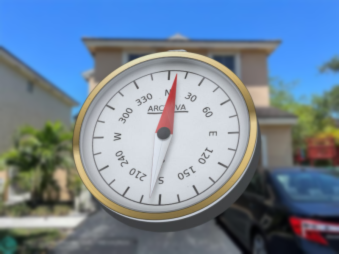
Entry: 7.5 °
